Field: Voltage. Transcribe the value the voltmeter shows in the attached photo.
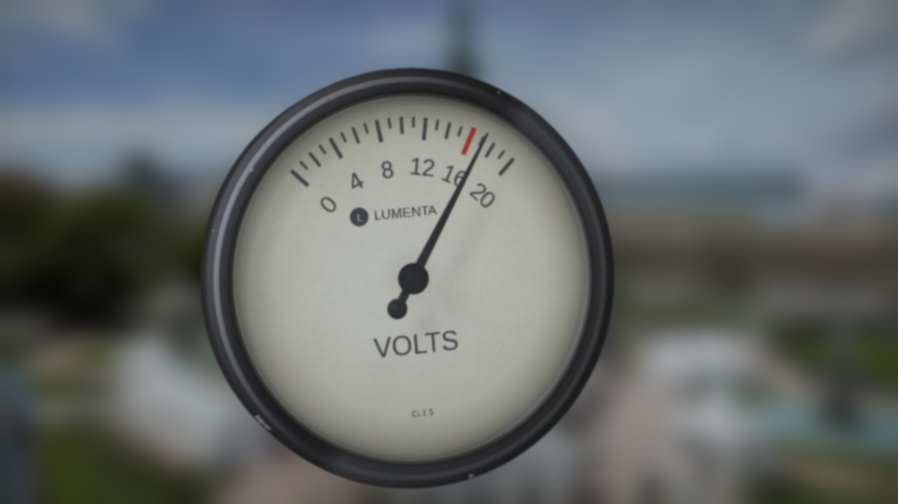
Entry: 17 V
